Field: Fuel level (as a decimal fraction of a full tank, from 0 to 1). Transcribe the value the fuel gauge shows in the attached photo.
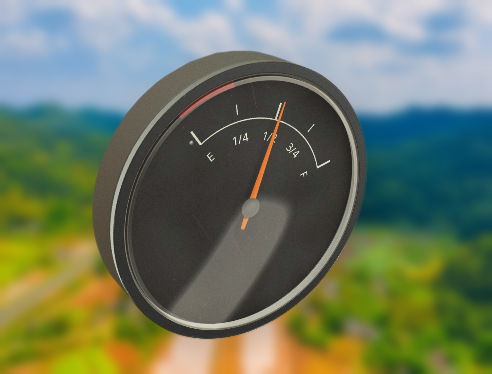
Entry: 0.5
